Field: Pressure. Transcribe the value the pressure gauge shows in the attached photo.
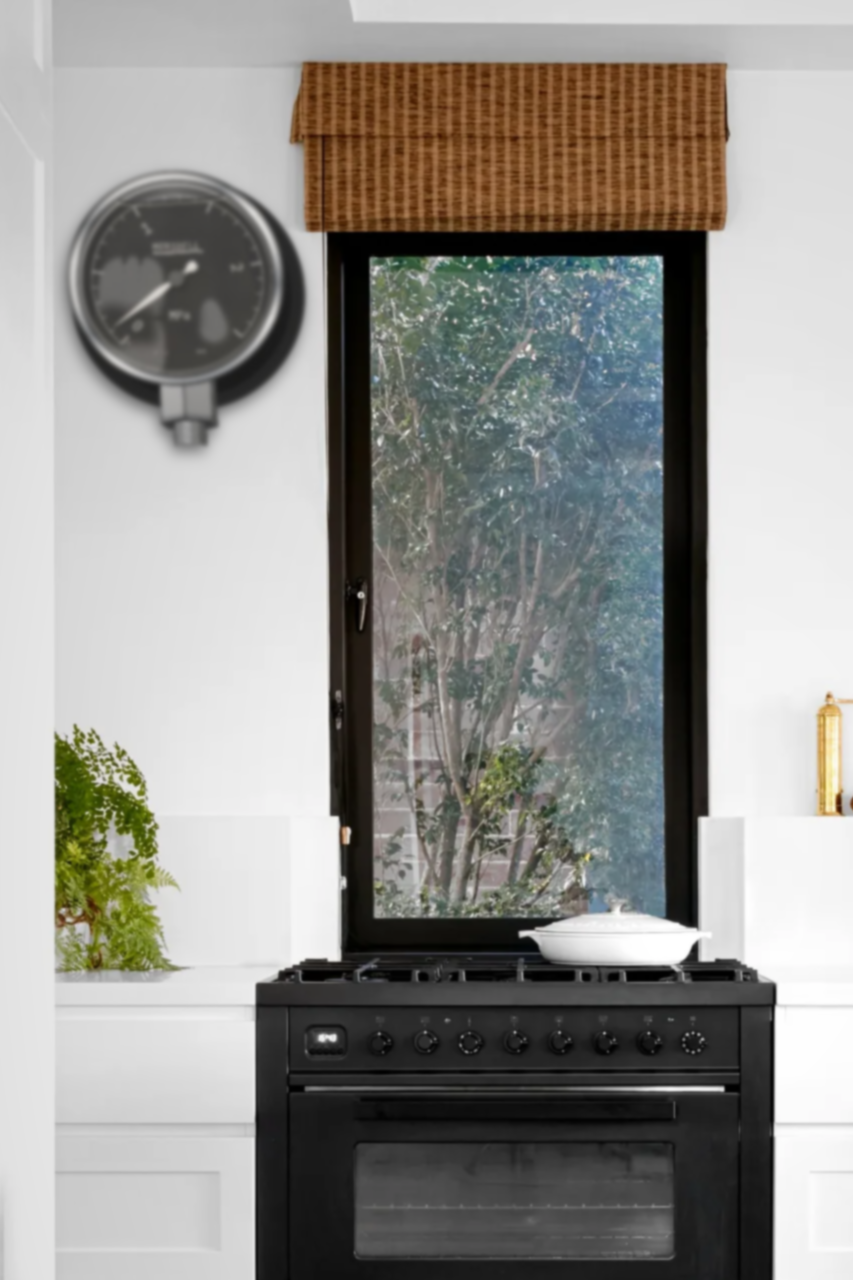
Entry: 0.1 MPa
